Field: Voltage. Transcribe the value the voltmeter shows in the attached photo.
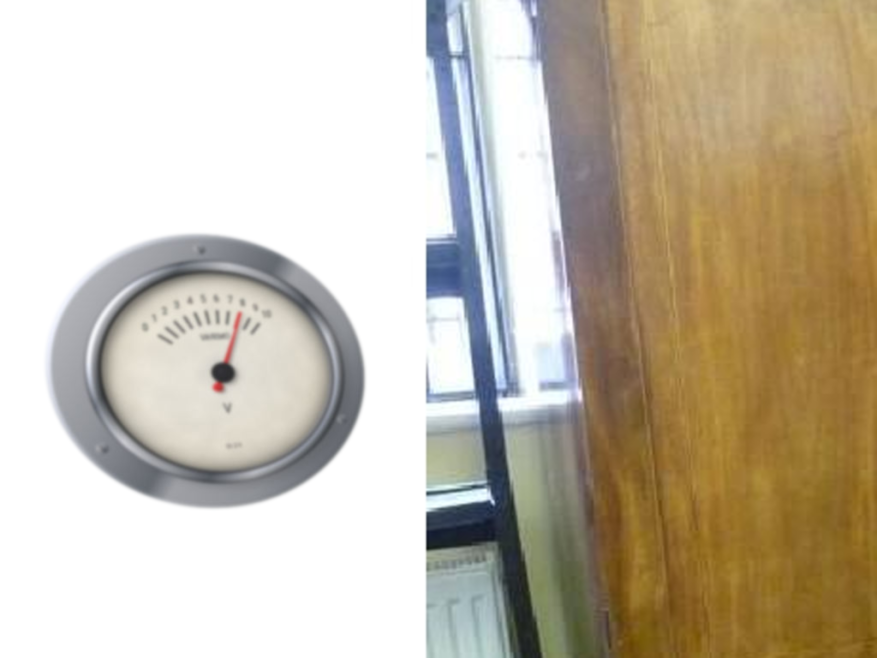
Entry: 8 V
